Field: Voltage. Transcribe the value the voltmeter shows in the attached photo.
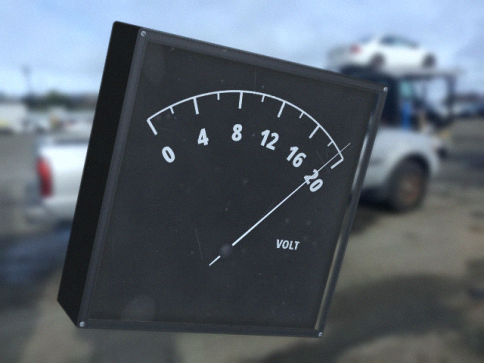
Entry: 19 V
